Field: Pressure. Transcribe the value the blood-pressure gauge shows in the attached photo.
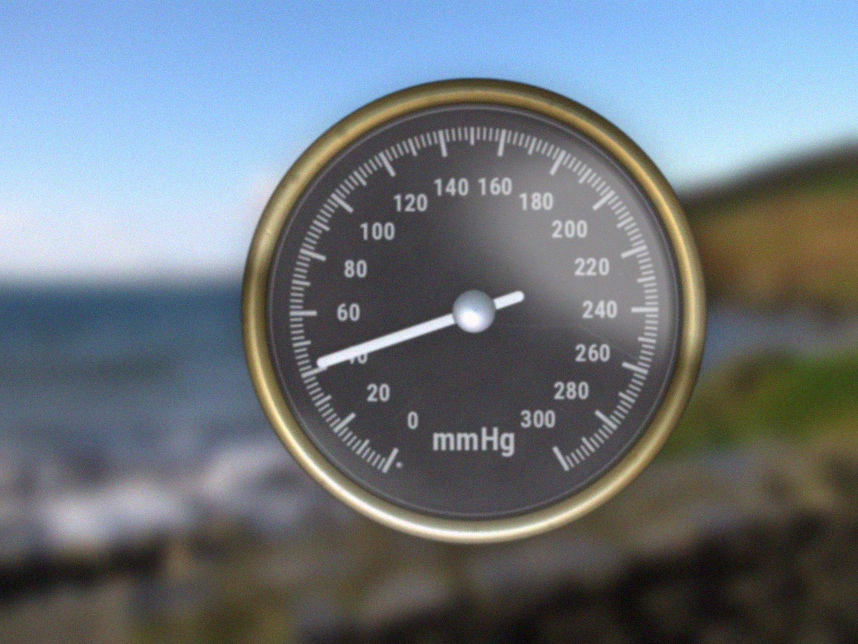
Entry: 42 mmHg
